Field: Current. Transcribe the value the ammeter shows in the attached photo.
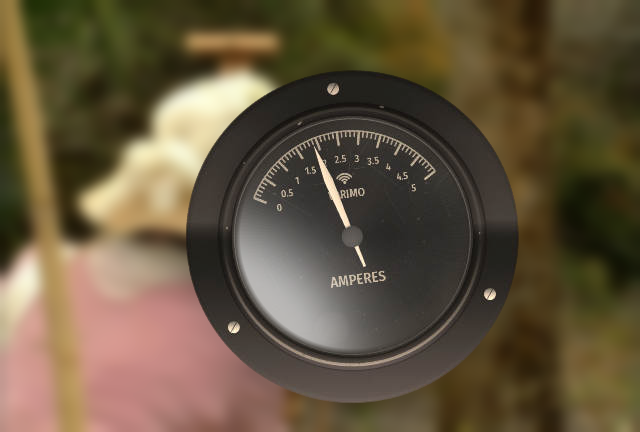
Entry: 1.9 A
